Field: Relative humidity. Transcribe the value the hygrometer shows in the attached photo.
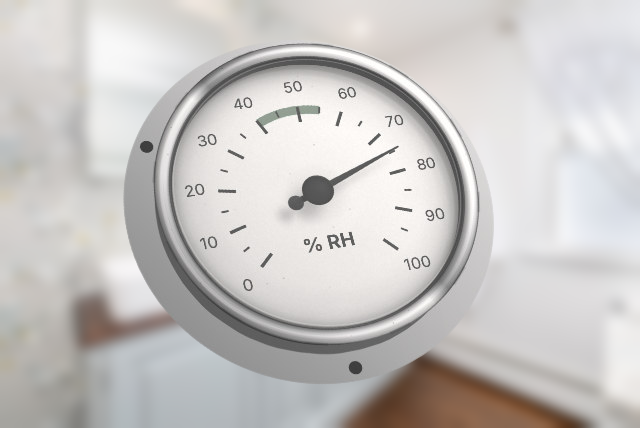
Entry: 75 %
